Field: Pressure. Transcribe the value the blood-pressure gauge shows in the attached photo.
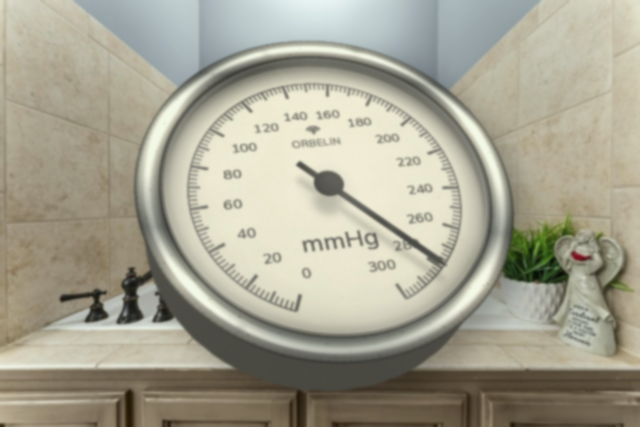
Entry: 280 mmHg
